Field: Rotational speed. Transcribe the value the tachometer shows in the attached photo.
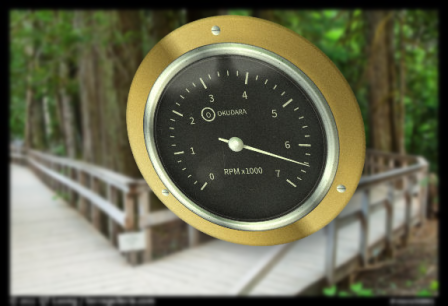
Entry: 6400 rpm
